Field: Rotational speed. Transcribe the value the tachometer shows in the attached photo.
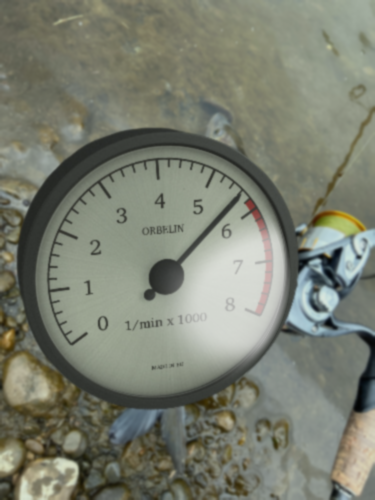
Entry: 5600 rpm
